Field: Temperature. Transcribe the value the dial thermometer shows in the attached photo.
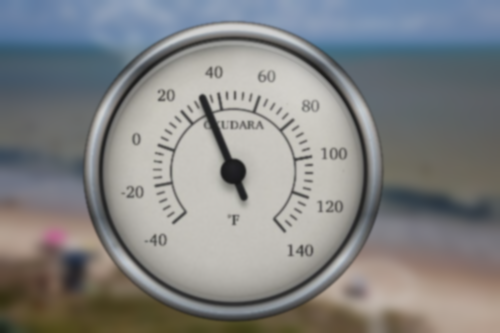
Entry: 32 °F
